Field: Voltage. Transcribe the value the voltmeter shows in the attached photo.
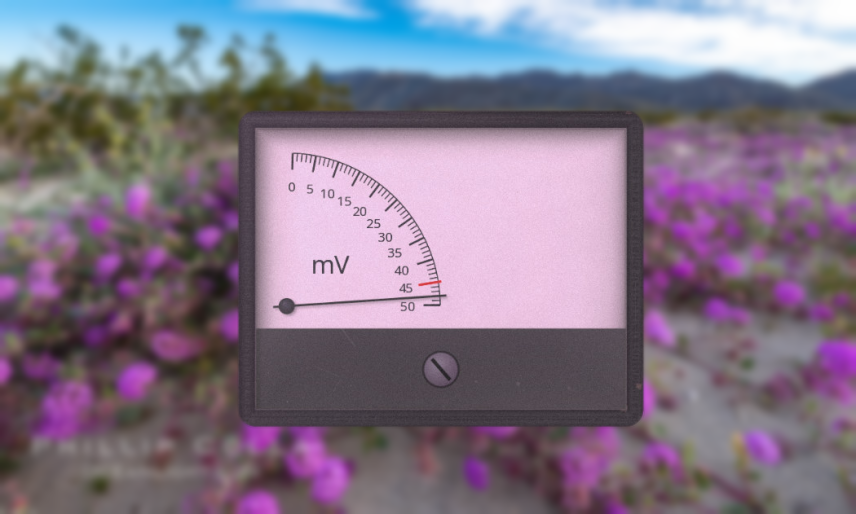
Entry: 48 mV
